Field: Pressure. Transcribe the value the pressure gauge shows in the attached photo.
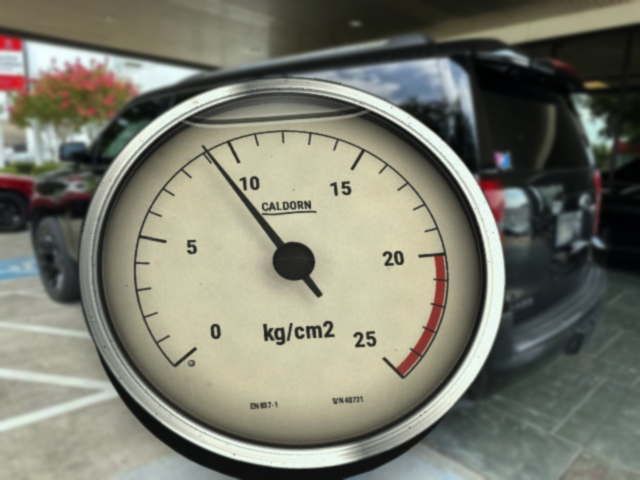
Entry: 9 kg/cm²
